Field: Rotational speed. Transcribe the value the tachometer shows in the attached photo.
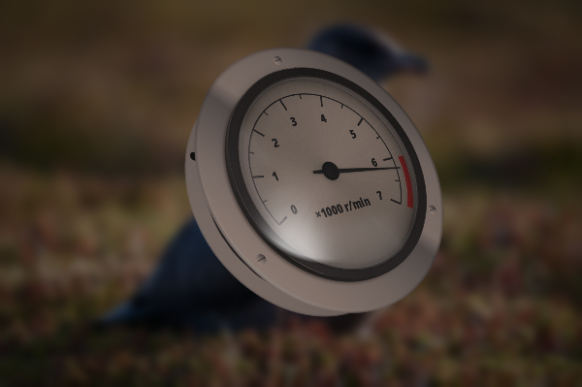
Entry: 6250 rpm
